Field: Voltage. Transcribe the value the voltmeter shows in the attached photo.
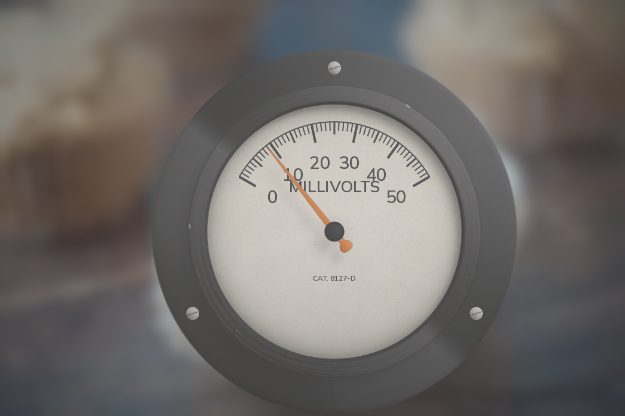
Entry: 9 mV
